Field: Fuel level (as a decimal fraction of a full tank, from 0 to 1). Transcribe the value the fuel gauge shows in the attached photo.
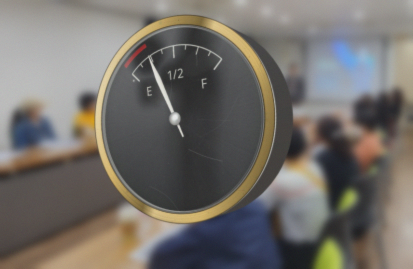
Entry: 0.25
